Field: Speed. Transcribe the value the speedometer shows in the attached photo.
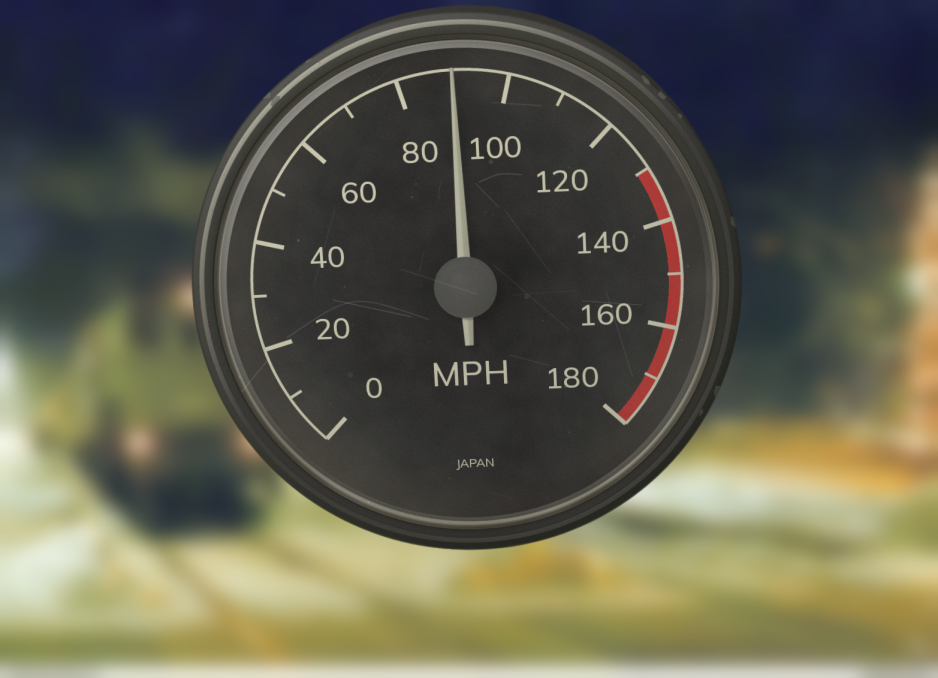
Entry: 90 mph
